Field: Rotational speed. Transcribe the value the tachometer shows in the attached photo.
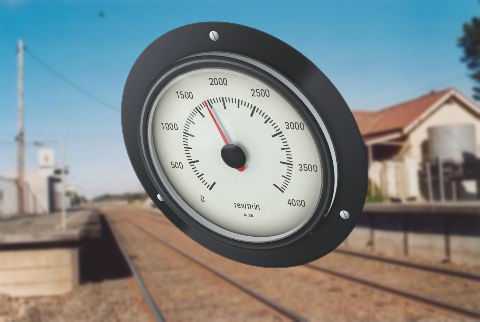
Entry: 1750 rpm
